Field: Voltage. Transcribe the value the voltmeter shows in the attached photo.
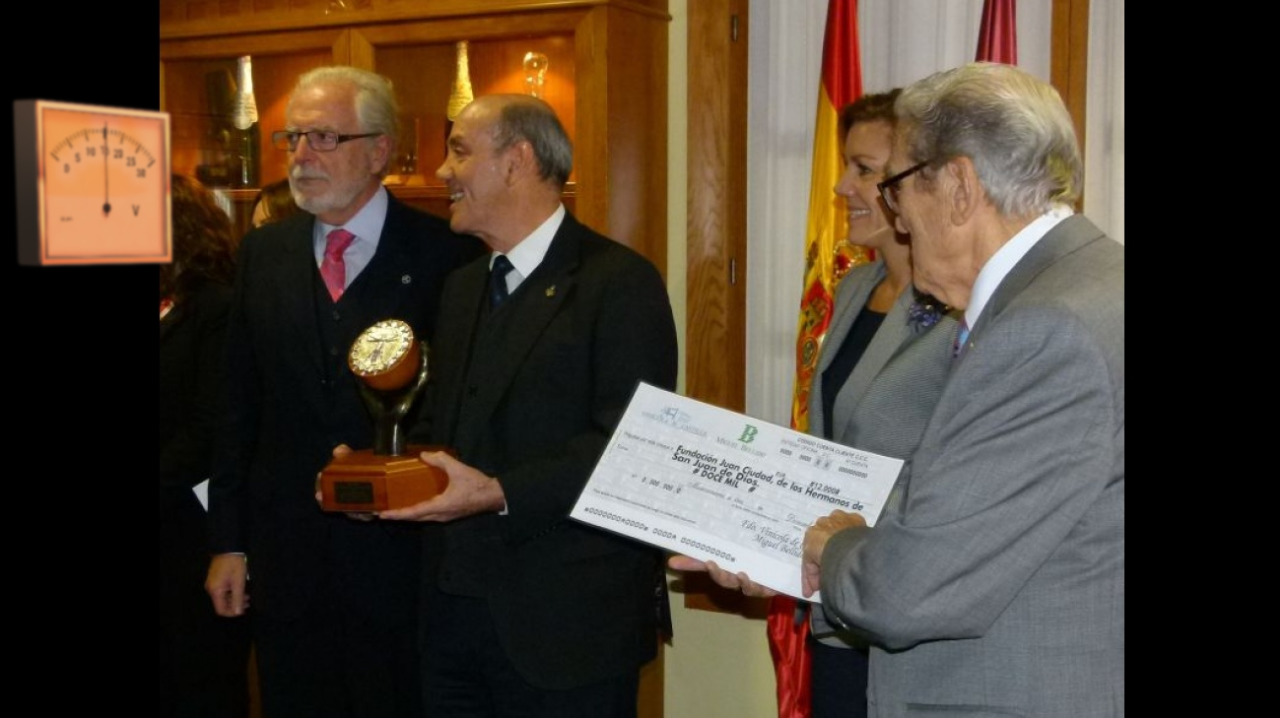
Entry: 15 V
